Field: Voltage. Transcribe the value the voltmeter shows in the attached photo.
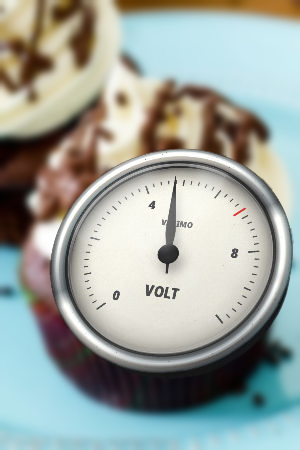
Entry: 4.8 V
